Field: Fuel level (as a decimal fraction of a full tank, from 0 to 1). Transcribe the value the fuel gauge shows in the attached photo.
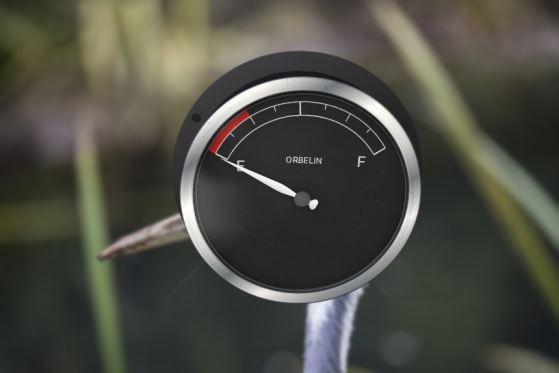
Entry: 0
